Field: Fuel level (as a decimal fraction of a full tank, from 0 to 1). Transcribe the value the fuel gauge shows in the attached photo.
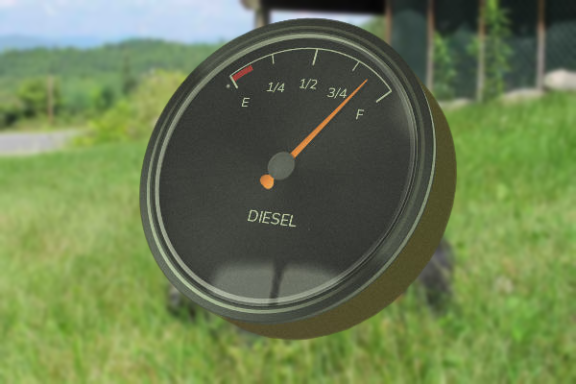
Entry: 0.875
